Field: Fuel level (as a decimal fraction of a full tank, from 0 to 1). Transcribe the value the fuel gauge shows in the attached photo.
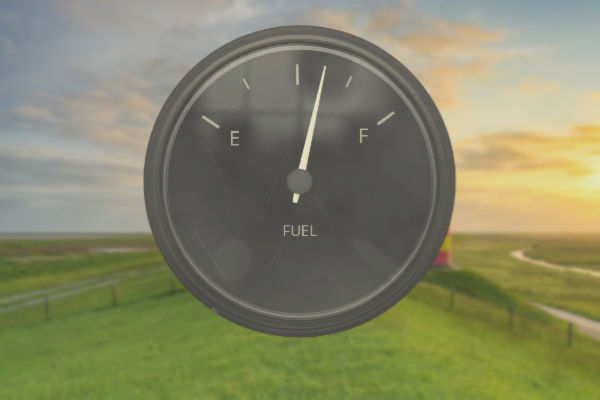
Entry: 0.625
